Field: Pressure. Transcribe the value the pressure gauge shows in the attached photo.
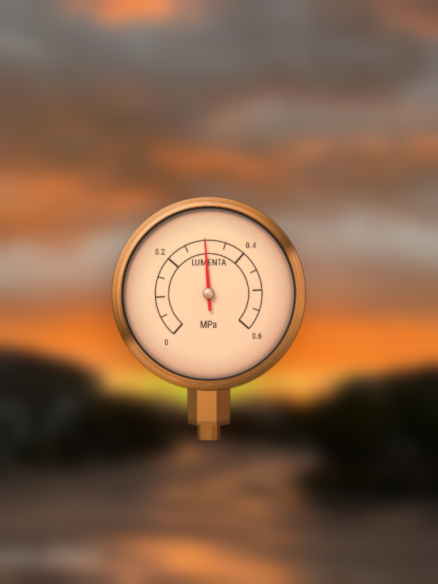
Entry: 0.3 MPa
